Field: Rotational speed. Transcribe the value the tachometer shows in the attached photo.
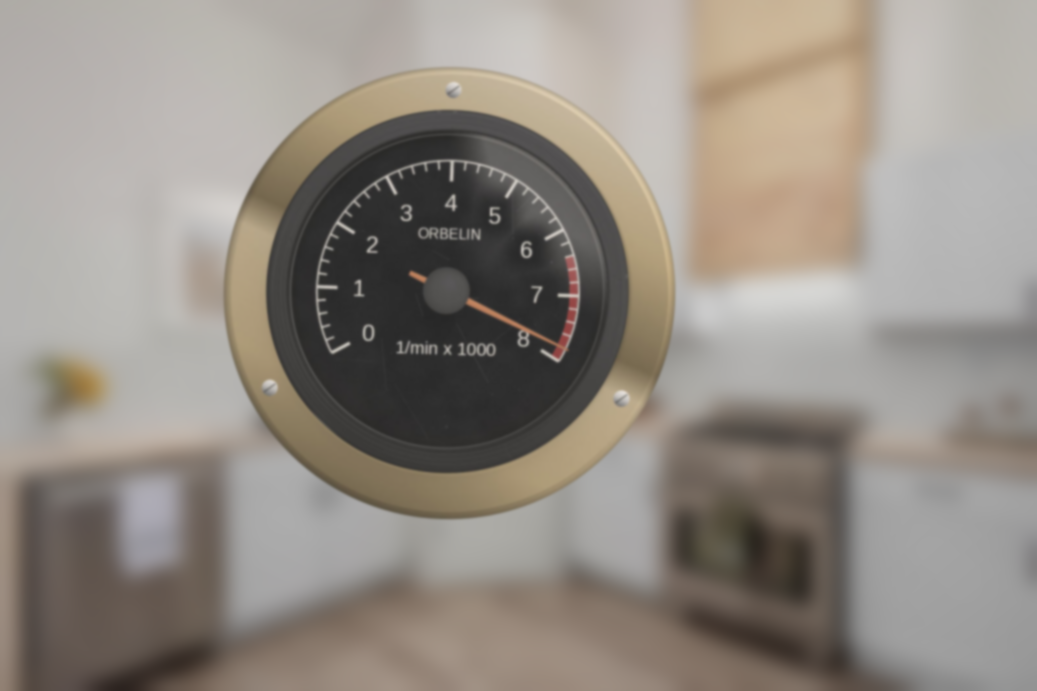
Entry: 7800 rpm
